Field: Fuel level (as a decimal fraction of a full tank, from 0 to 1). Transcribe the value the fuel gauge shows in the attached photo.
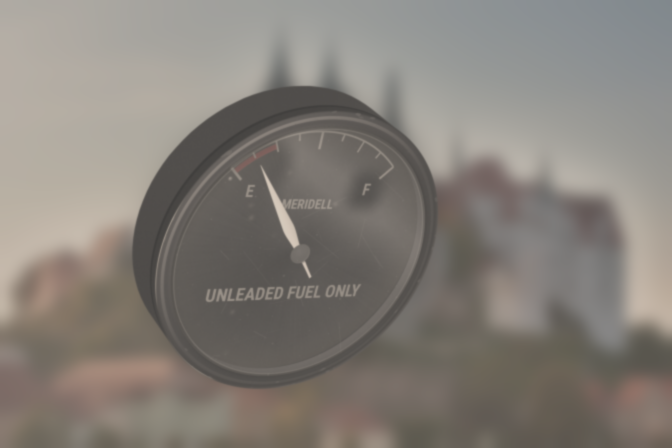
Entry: 0.125
